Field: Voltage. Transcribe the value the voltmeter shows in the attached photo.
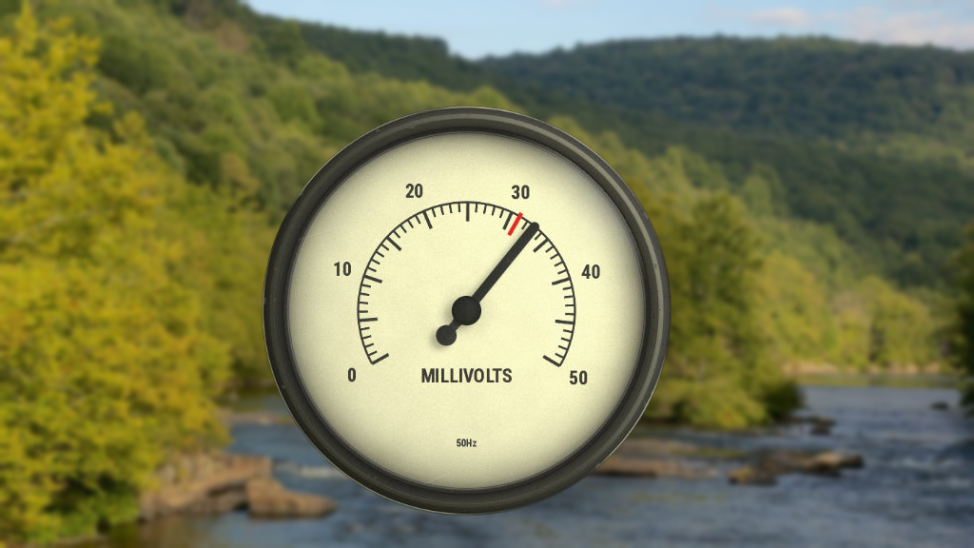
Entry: 33 mV
